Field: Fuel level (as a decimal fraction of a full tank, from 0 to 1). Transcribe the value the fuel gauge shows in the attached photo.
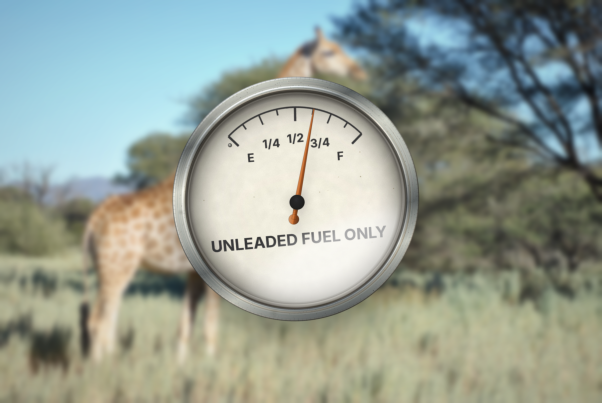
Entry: 0.625
